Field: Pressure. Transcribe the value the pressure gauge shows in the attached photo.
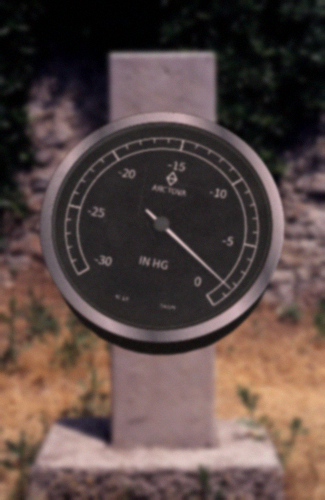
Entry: -1.5 inHg
